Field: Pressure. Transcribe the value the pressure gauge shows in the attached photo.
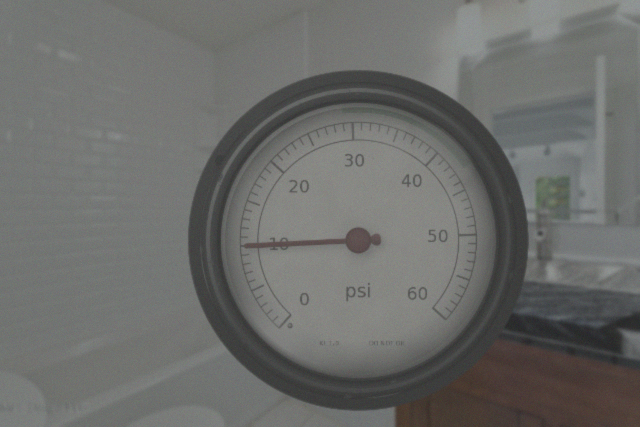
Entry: 10 psi
